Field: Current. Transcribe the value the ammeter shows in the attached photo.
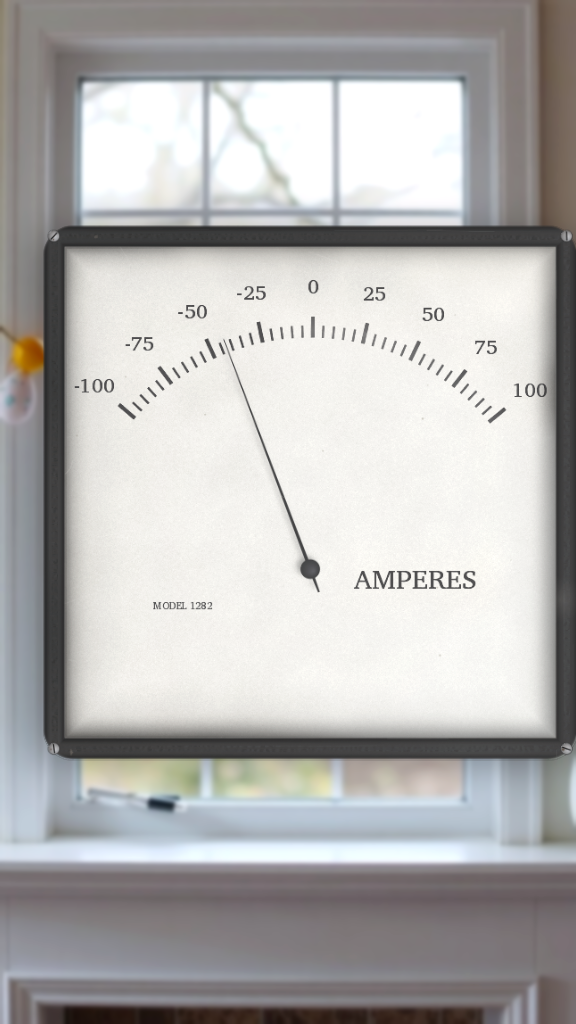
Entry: -42.5 A
